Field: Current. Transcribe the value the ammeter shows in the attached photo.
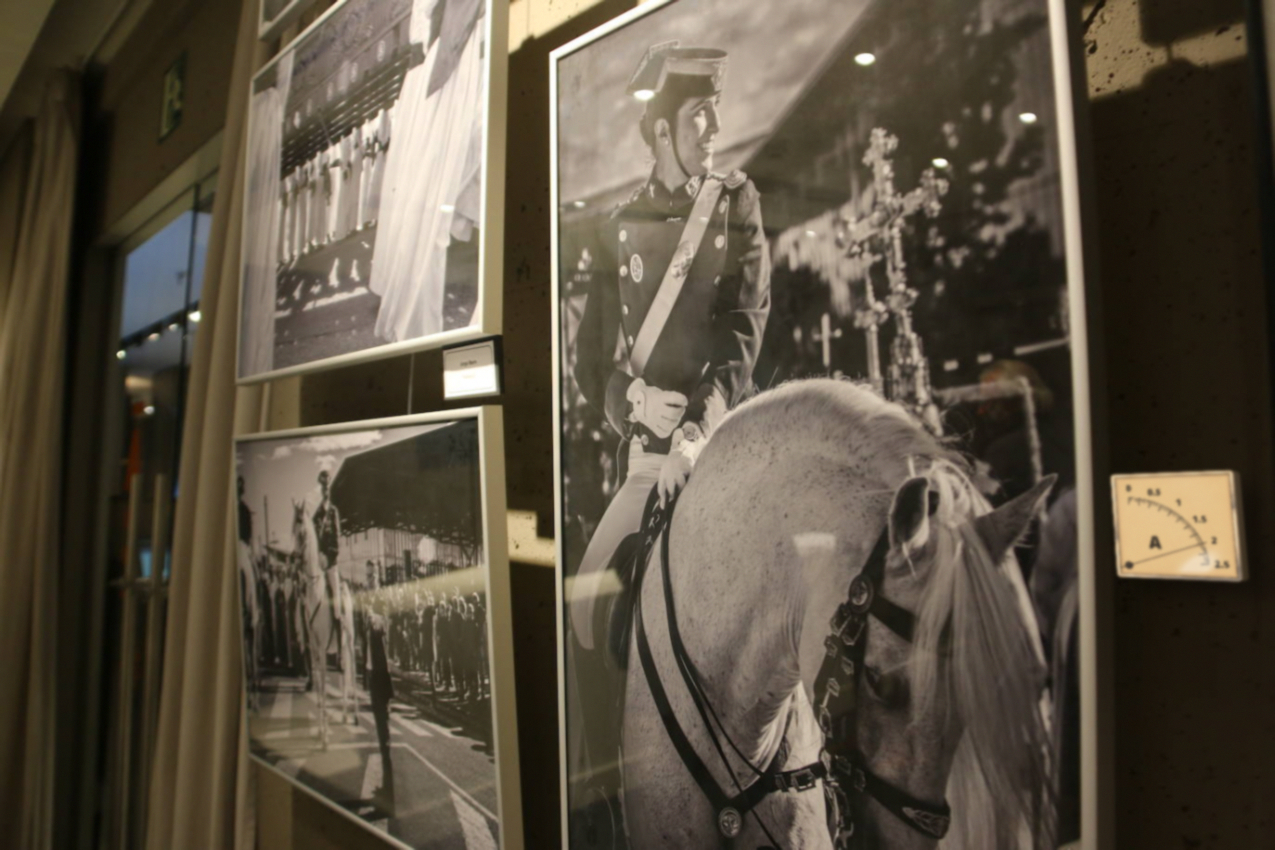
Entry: 2 A
